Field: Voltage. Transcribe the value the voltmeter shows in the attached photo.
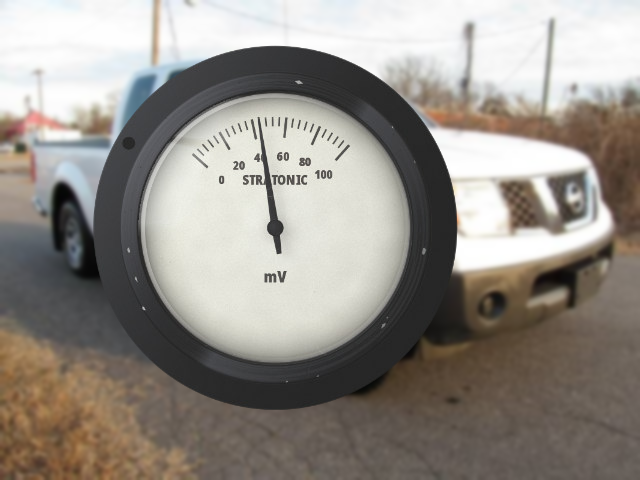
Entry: 44 mV
